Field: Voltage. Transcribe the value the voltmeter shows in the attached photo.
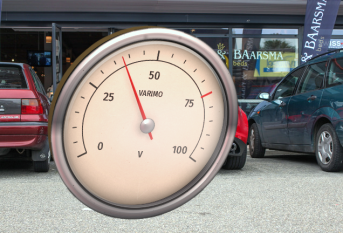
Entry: 37.5 V
